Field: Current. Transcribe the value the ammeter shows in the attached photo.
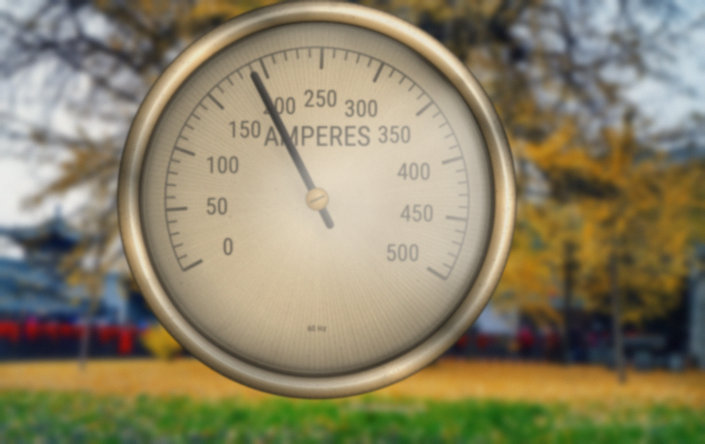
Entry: 190 A
